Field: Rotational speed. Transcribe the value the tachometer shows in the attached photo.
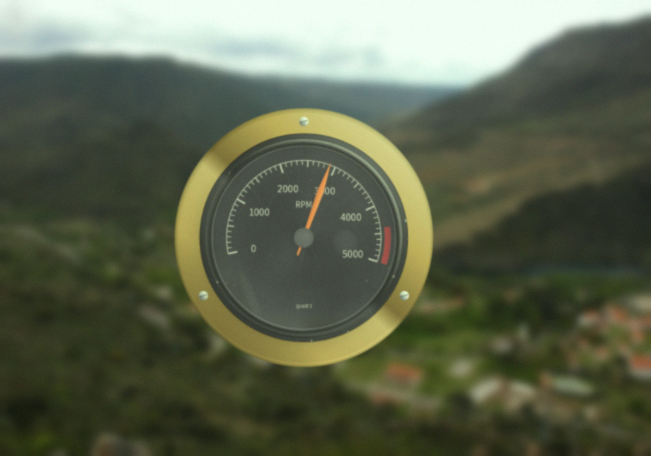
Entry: 2900 rpm
